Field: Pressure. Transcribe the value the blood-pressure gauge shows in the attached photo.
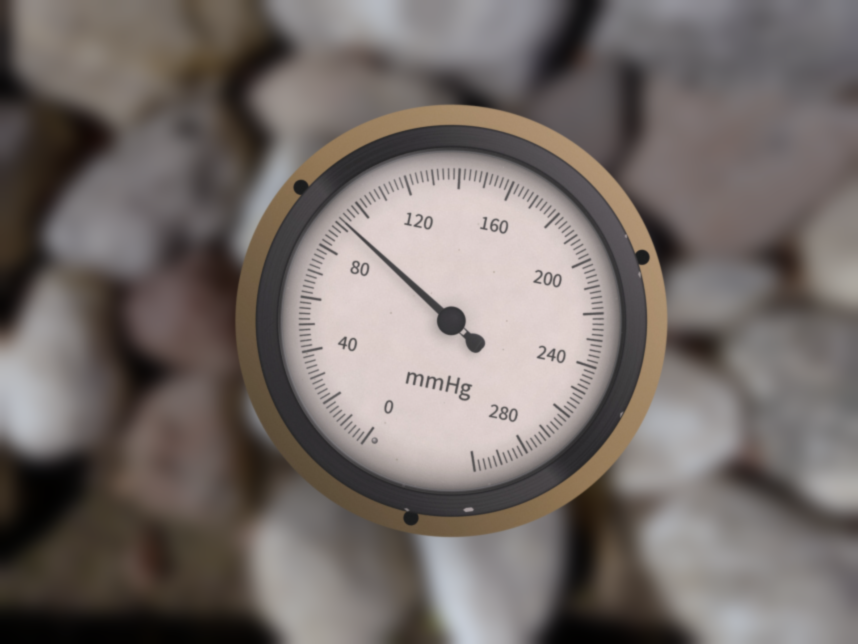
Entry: 92 mmHg
